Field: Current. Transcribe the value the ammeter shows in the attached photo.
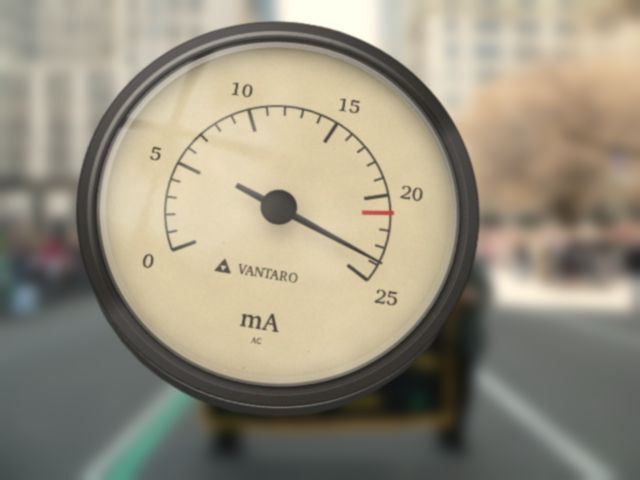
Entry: 24 mA
